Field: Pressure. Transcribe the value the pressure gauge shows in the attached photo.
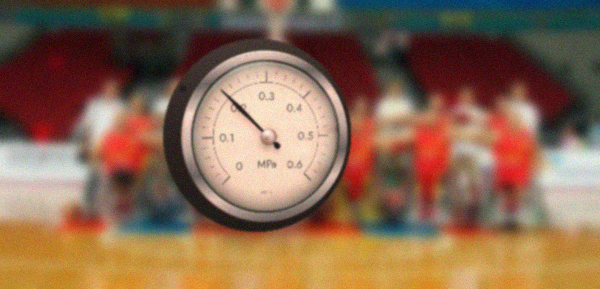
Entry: 0.2 MPa
